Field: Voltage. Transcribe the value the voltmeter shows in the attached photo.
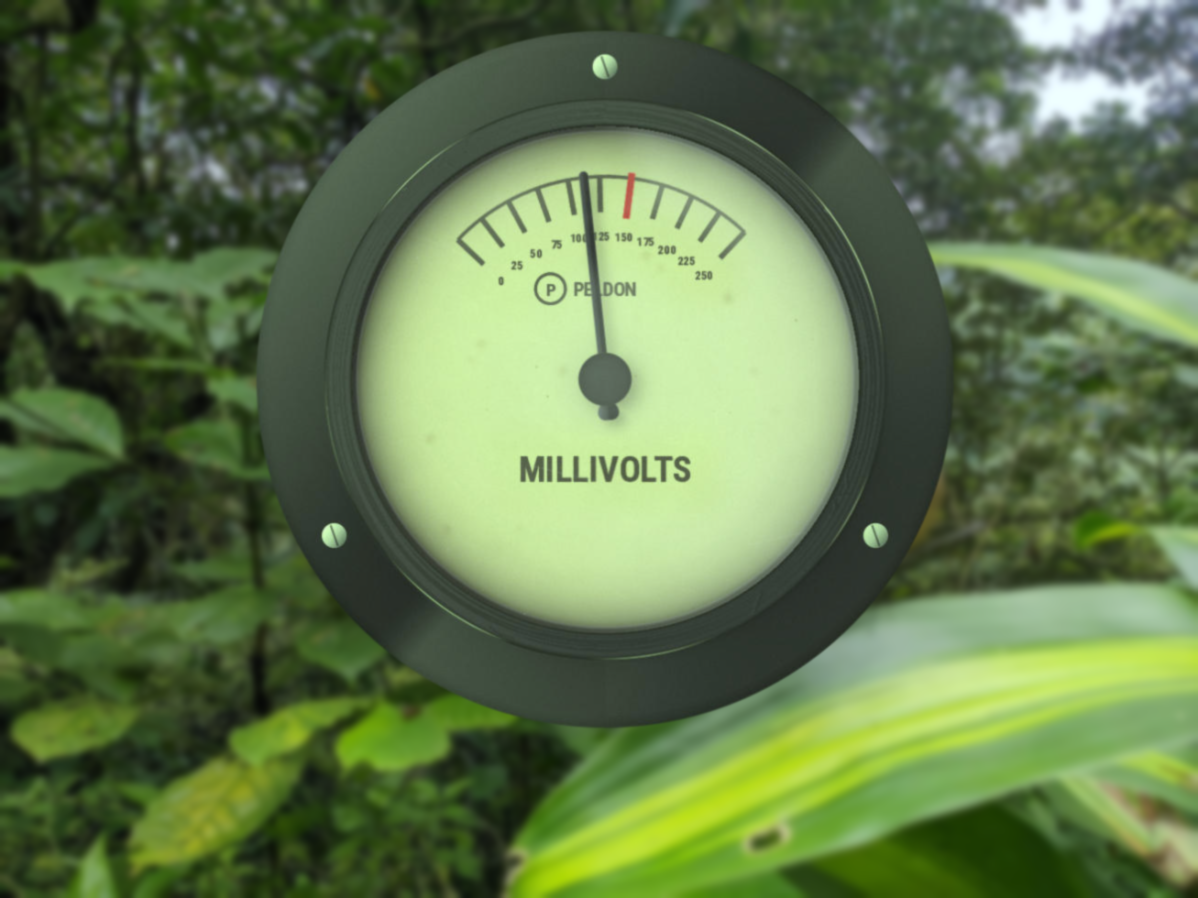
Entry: 112.5 mV
